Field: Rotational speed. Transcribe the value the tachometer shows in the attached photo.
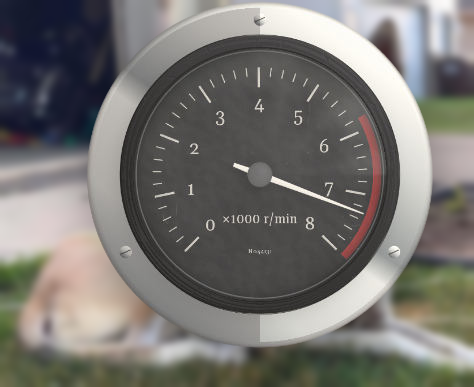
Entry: 7300 rpm
